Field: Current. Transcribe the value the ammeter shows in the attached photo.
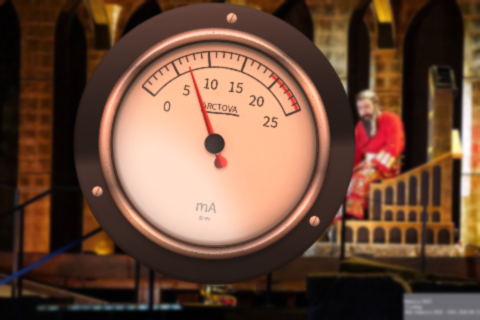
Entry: 7 mA
